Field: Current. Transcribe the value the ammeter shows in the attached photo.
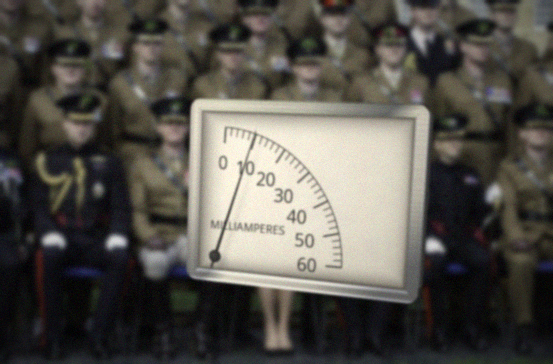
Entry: 10 mA
